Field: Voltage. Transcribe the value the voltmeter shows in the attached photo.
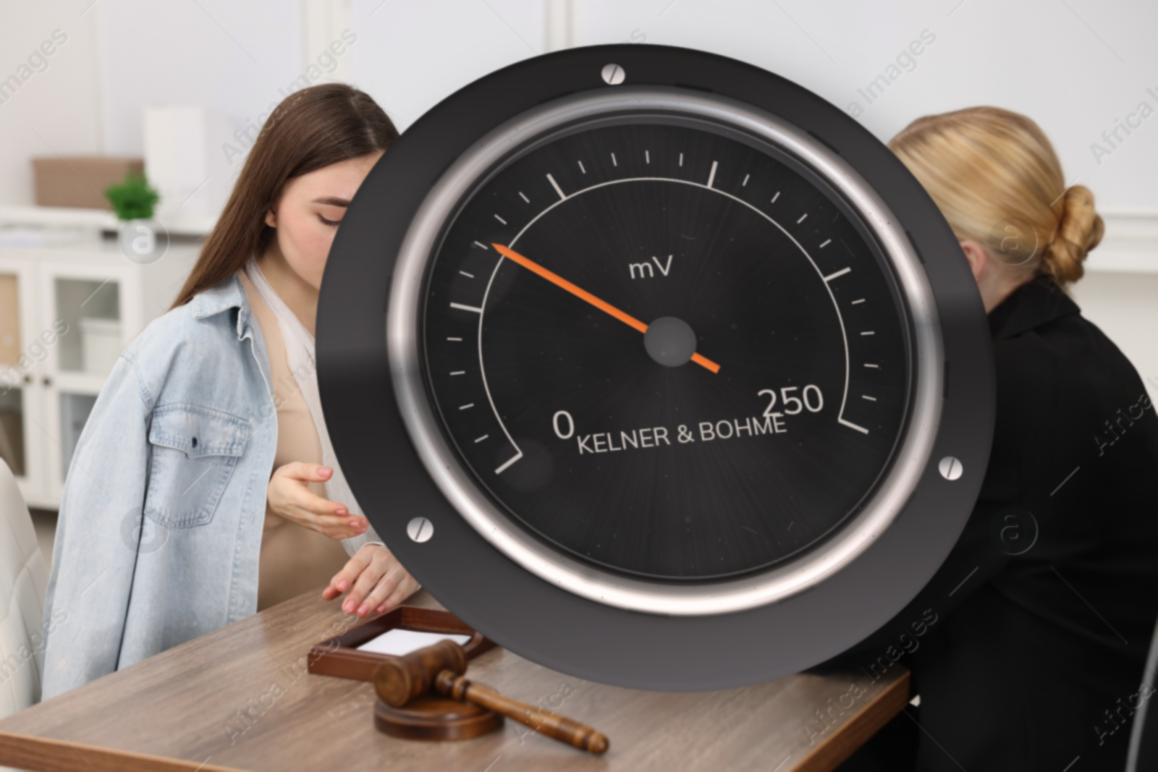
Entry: 70 mV
